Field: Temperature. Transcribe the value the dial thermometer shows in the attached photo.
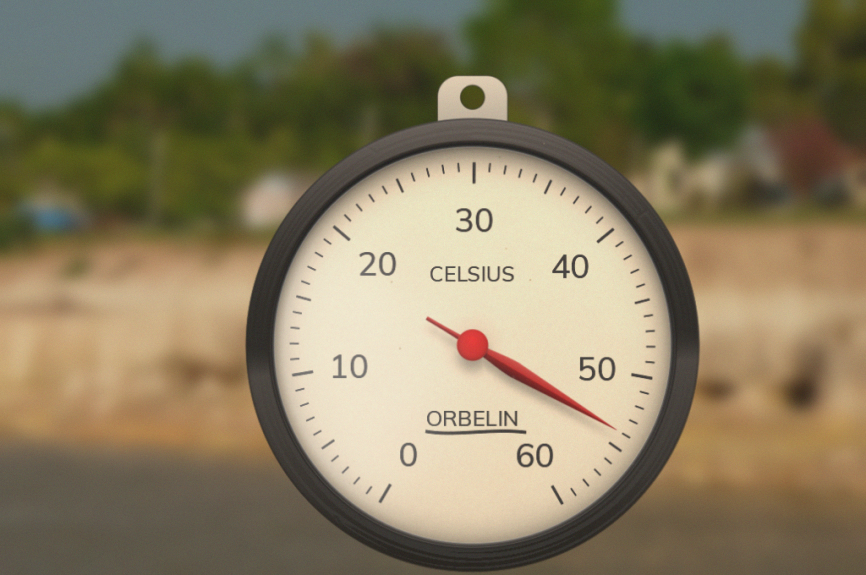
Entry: 54 °C
